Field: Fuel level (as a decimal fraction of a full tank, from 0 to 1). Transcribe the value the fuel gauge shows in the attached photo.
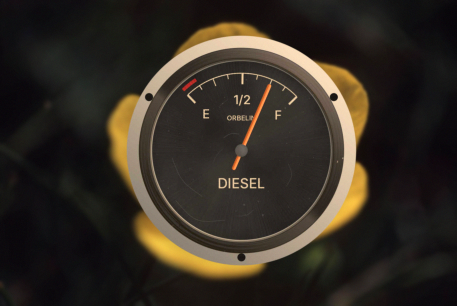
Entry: 0.75
